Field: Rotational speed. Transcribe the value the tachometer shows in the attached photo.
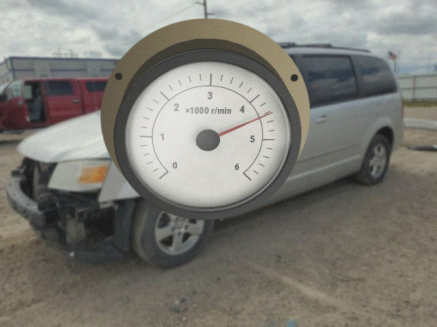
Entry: 4400 rpm
